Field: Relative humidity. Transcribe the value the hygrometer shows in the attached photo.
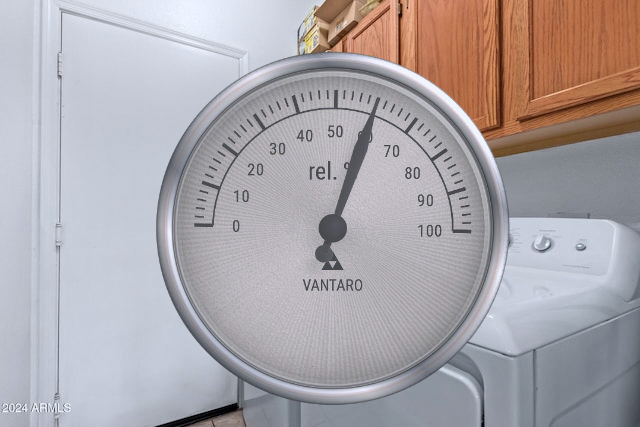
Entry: 60 %
